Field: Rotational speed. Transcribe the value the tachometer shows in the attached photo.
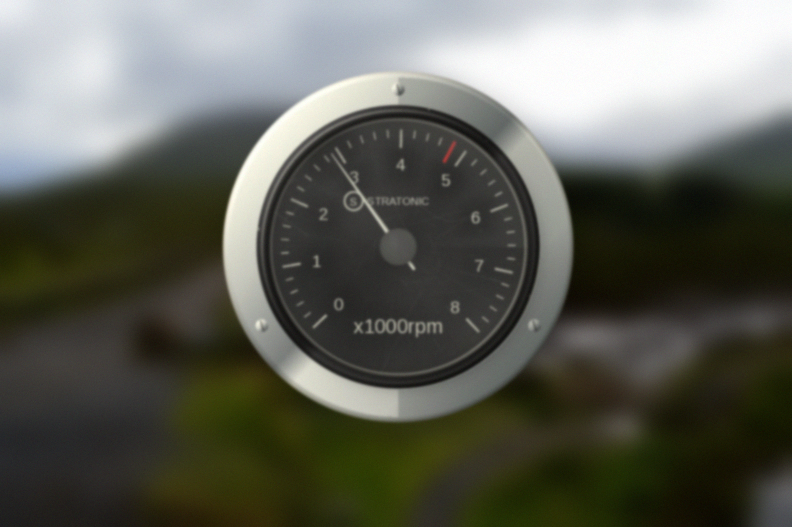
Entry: 2900 rpm
